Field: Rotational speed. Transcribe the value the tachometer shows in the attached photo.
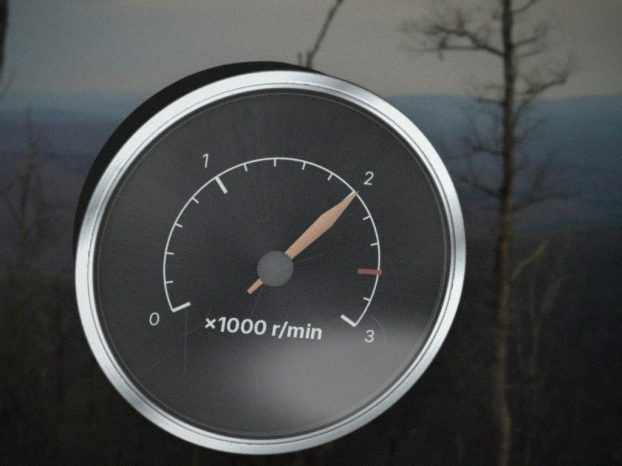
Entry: 2000 rpm
